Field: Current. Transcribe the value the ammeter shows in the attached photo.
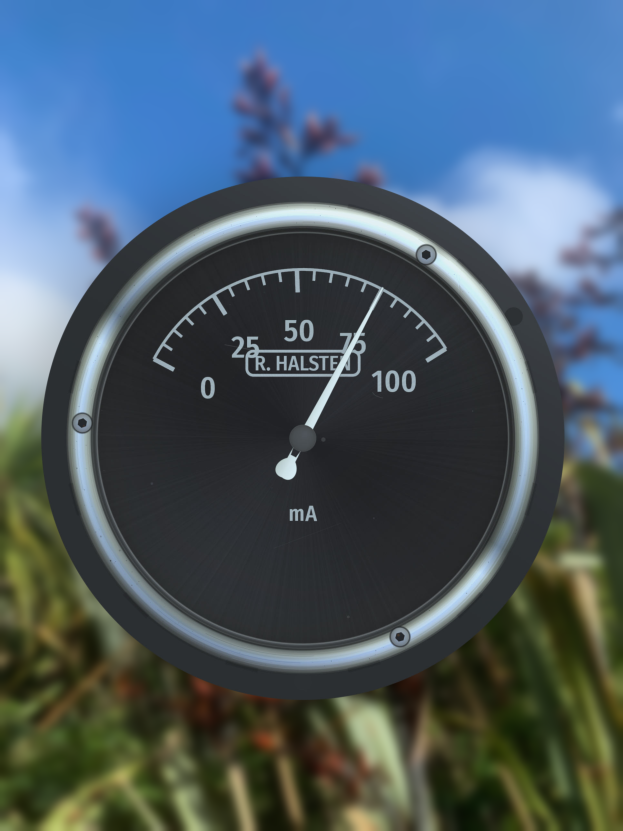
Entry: 75 mA
